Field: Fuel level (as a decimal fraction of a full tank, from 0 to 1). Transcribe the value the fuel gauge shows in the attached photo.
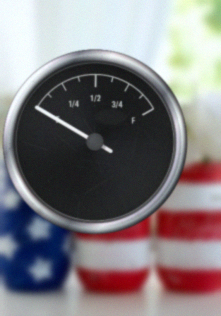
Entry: 0
